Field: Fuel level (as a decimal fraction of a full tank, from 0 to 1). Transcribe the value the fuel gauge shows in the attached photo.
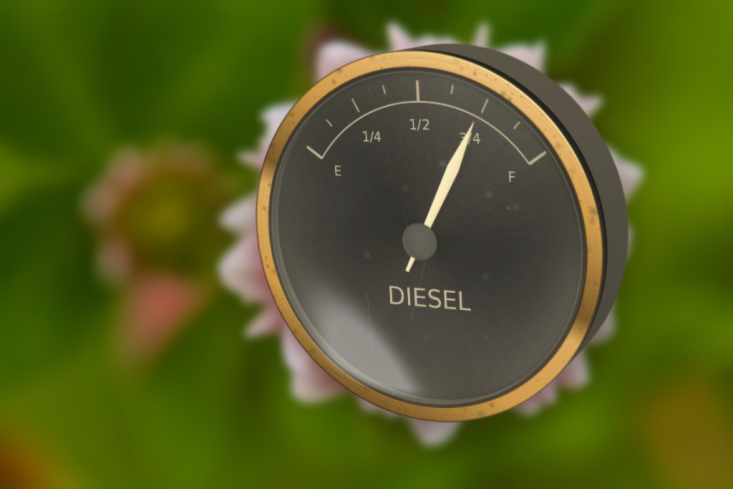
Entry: 0.75
